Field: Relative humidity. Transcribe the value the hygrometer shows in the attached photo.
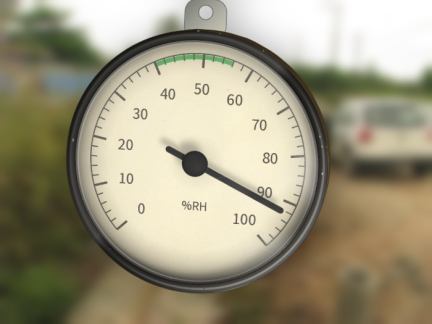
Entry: 92 %
